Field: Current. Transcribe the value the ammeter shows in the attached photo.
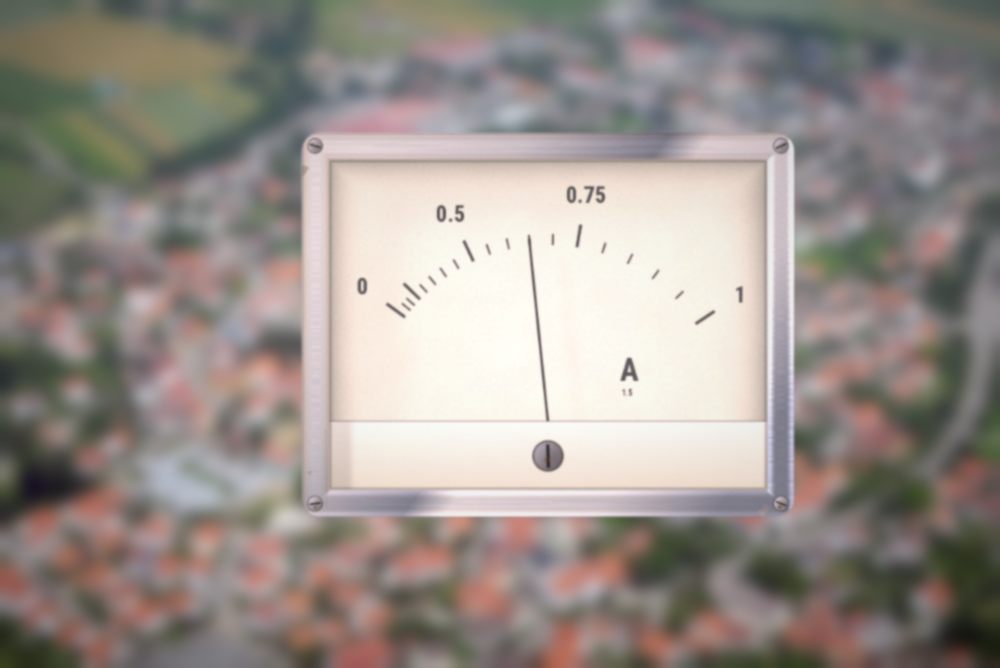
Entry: 0.65 A
